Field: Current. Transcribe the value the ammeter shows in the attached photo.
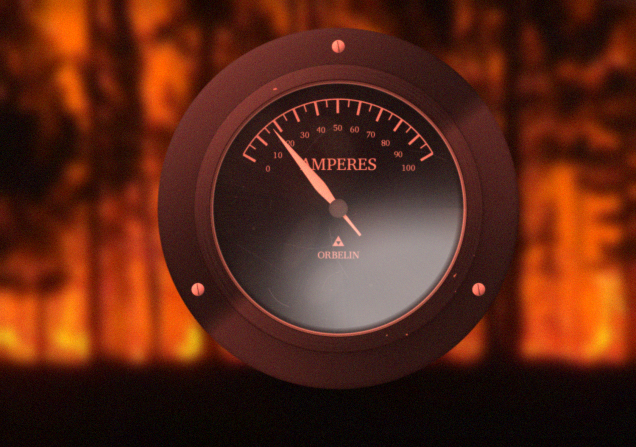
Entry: 17.5 A
